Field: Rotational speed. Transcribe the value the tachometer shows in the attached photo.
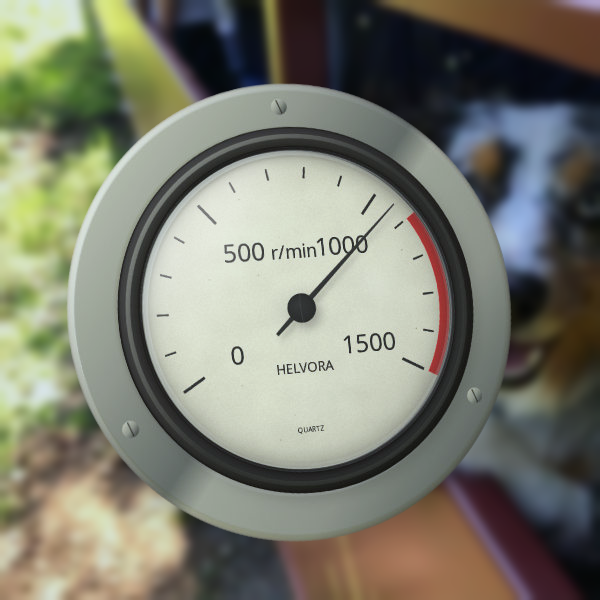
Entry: 1050 rpm
